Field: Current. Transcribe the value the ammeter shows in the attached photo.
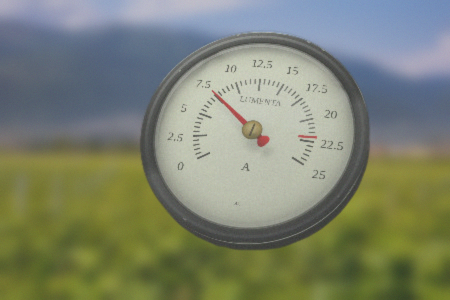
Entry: 7.5 A
